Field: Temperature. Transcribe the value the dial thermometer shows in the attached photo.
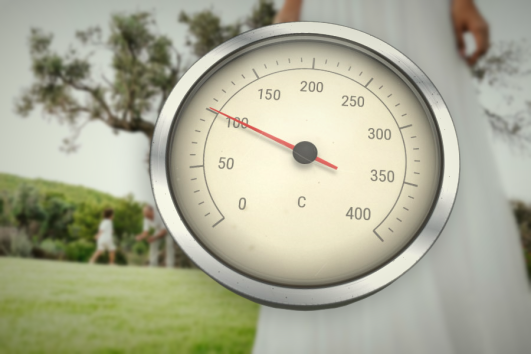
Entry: 100 °C
